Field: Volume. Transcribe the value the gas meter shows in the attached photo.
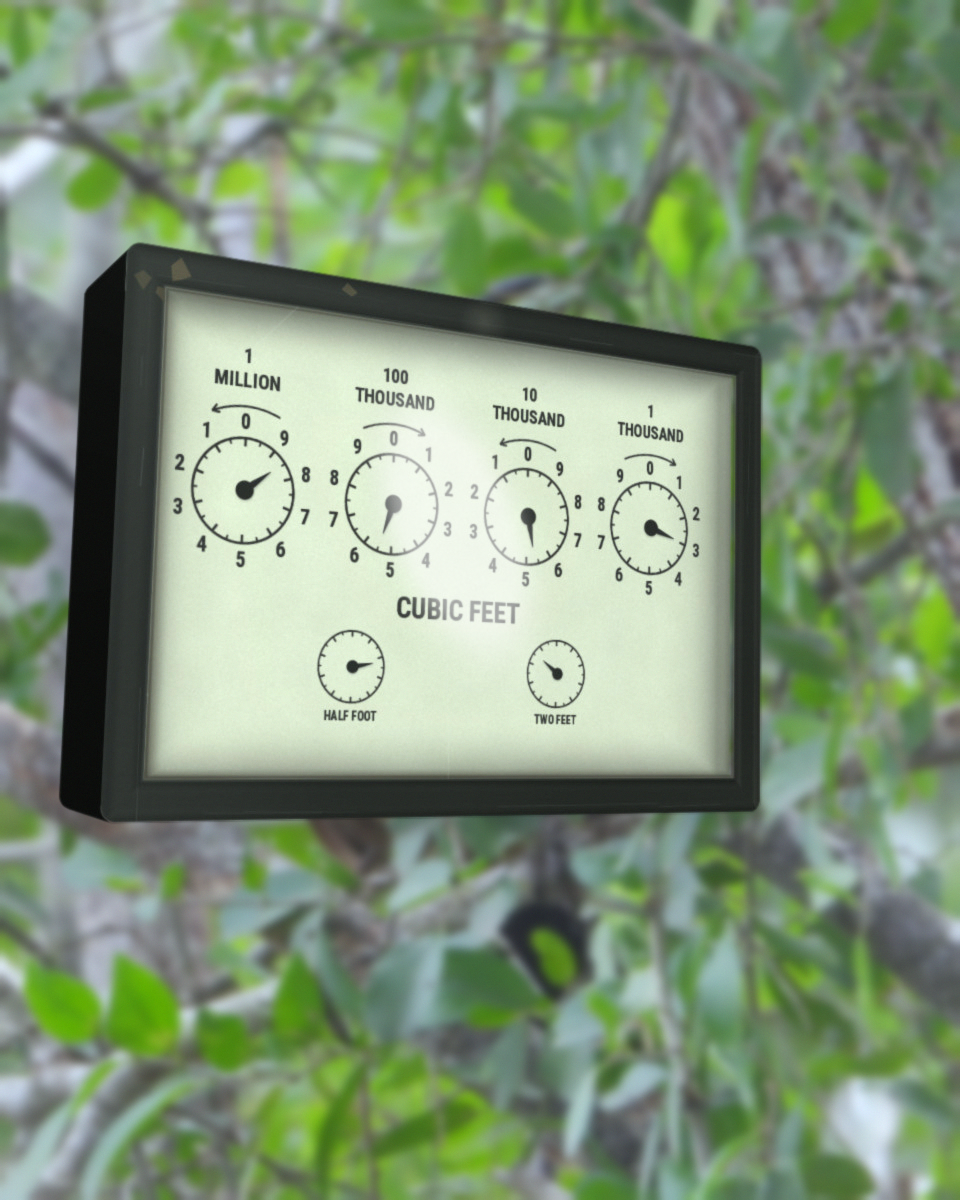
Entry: 855300 ft³
